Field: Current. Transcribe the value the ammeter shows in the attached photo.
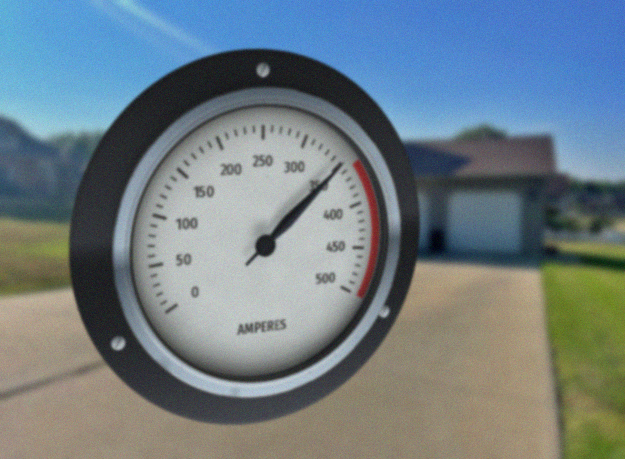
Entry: 350 A
